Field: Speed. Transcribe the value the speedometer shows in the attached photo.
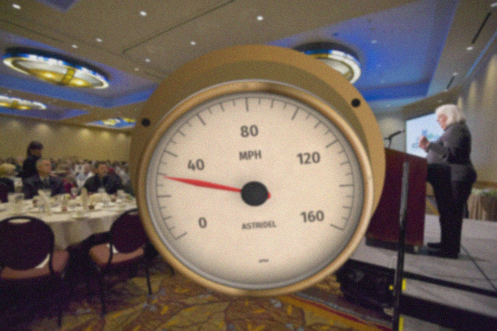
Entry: 30 mph
